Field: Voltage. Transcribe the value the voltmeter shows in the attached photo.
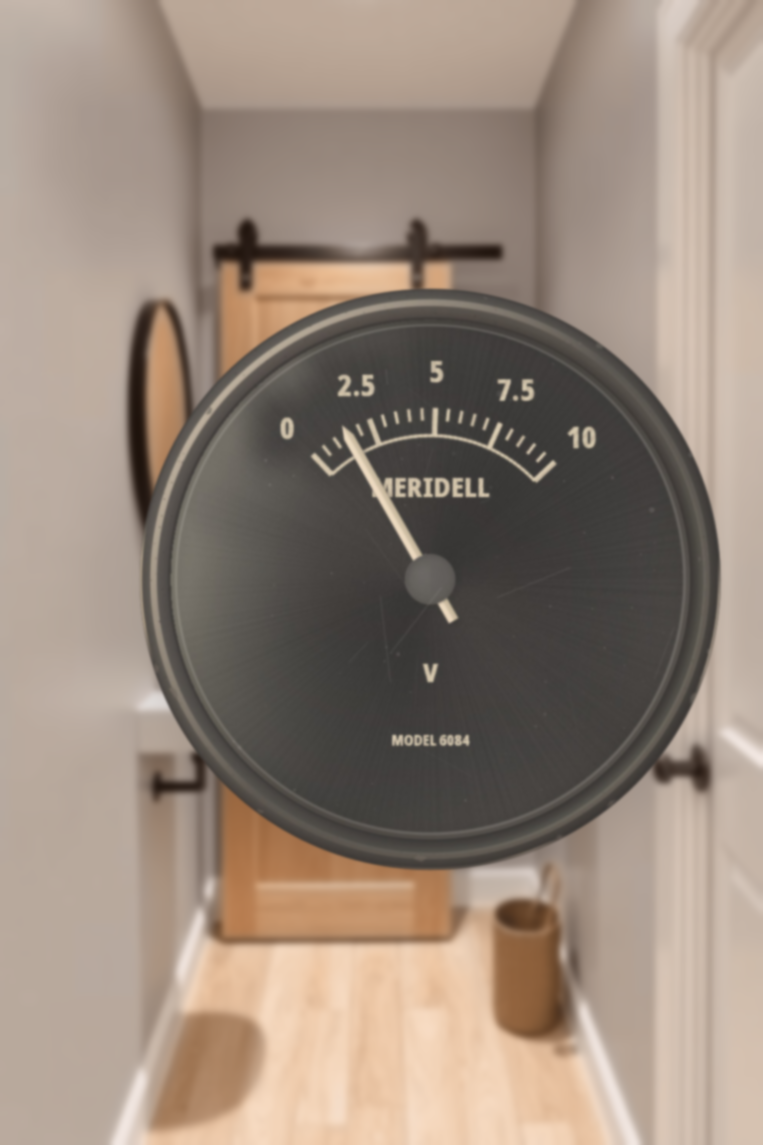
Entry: 1.5 V
